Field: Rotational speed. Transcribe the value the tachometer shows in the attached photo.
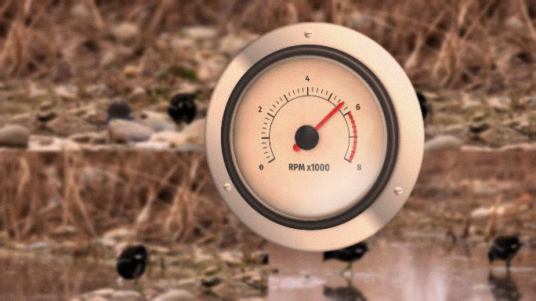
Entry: 5600 rpm
